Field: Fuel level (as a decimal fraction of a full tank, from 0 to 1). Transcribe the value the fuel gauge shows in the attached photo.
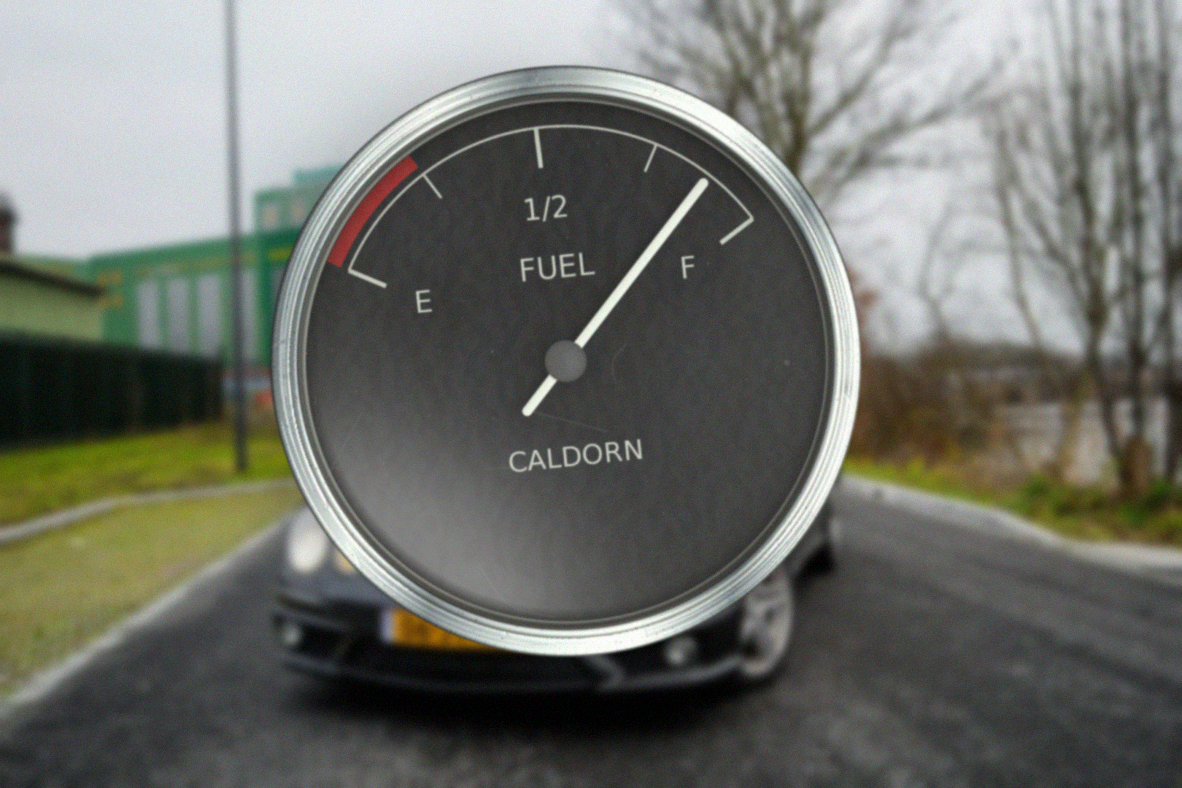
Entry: 0.875
